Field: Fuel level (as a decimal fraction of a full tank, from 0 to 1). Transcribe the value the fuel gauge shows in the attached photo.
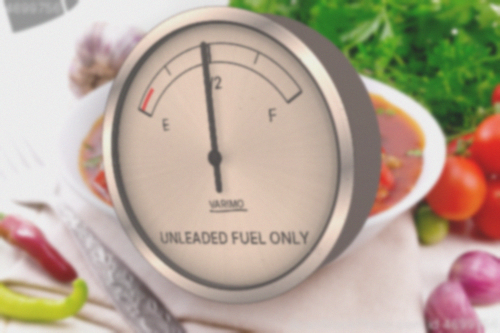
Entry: 0.5
